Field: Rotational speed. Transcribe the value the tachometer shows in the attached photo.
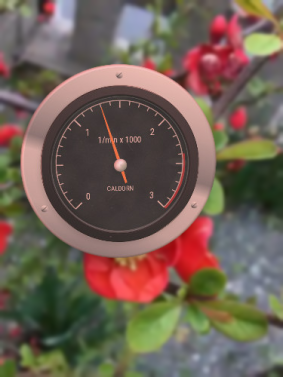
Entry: 1300 rpm
